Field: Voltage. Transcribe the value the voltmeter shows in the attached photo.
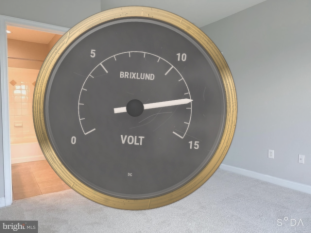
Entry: 12.5 V
